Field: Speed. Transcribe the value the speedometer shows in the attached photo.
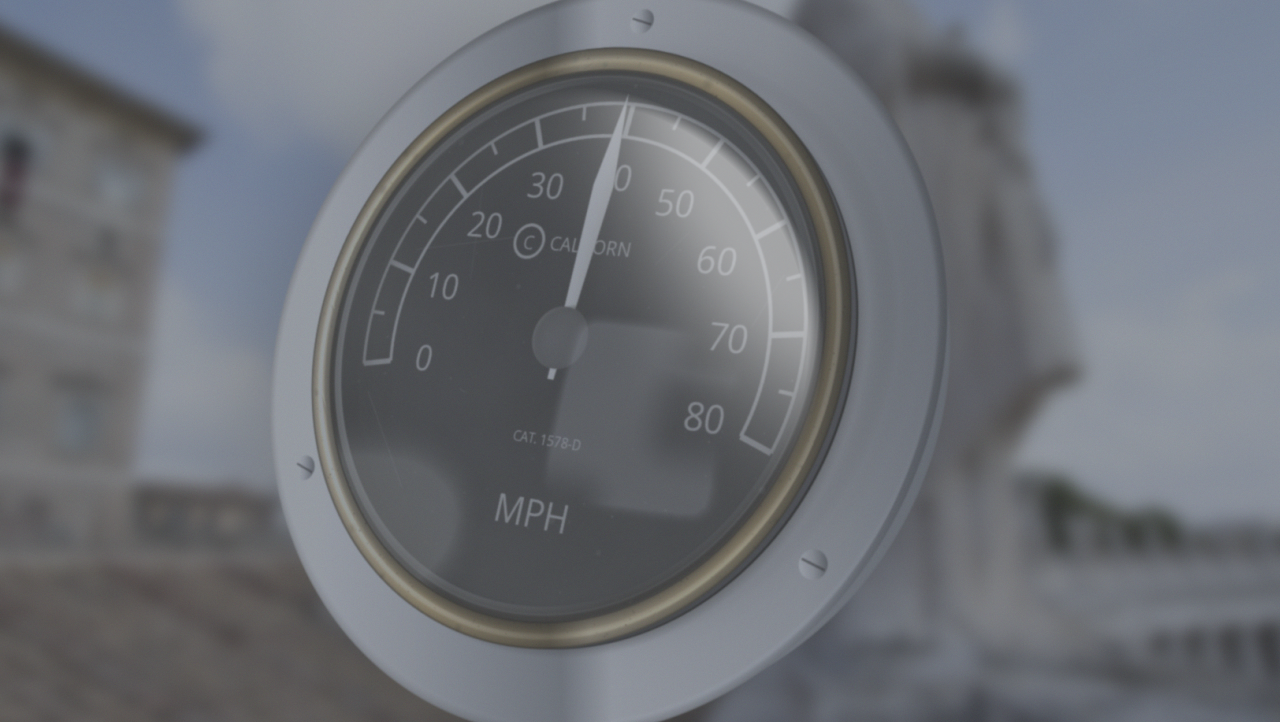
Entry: 40 mph
